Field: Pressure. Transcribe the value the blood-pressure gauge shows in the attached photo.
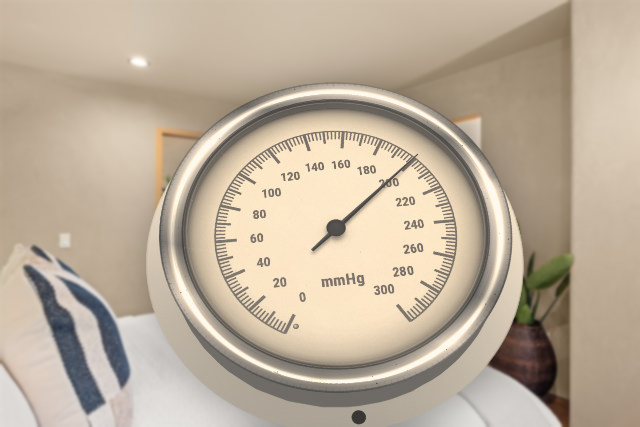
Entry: 200 mmHg
